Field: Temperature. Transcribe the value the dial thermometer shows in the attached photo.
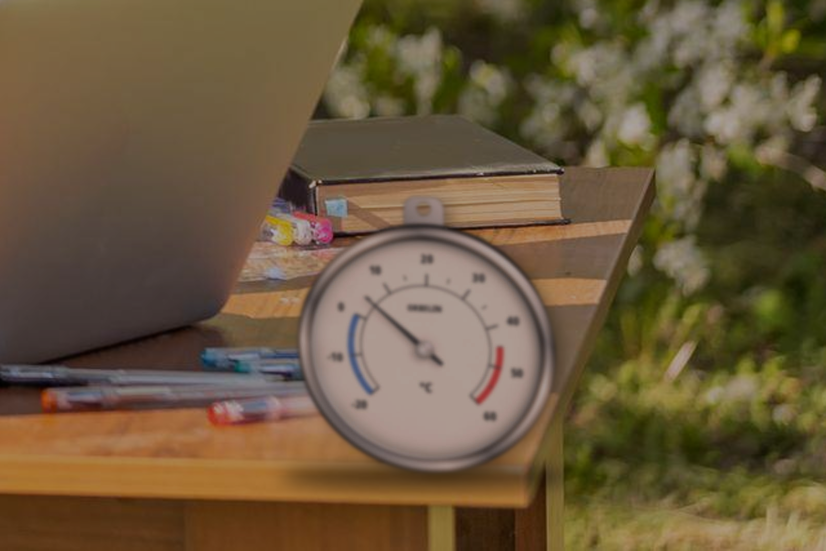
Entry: 5 °C
